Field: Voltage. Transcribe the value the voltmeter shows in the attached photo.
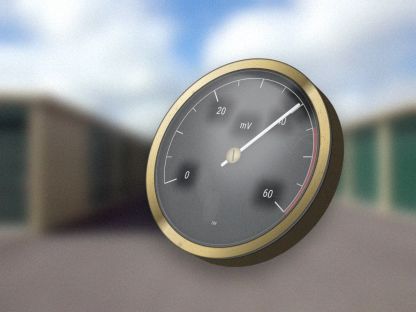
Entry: 40 mV
